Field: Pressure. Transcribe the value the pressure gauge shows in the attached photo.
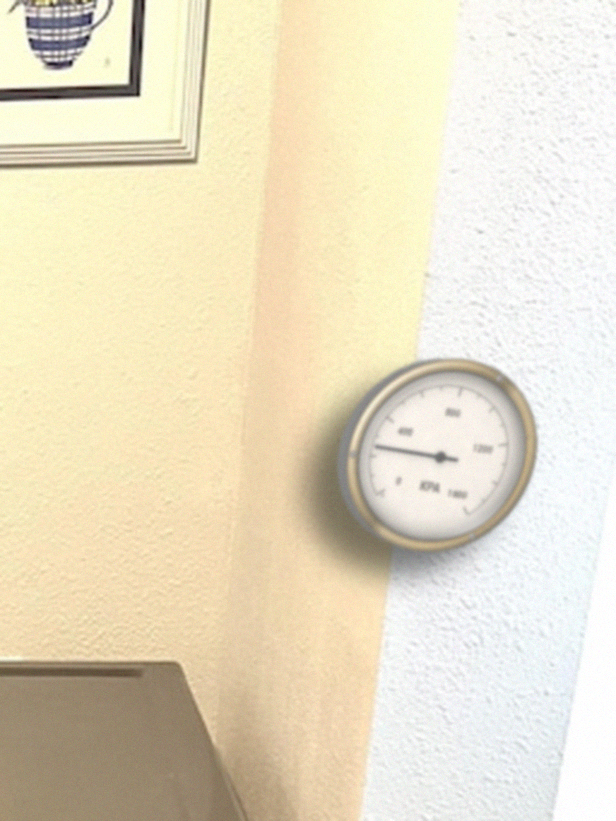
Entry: 250 kPa
